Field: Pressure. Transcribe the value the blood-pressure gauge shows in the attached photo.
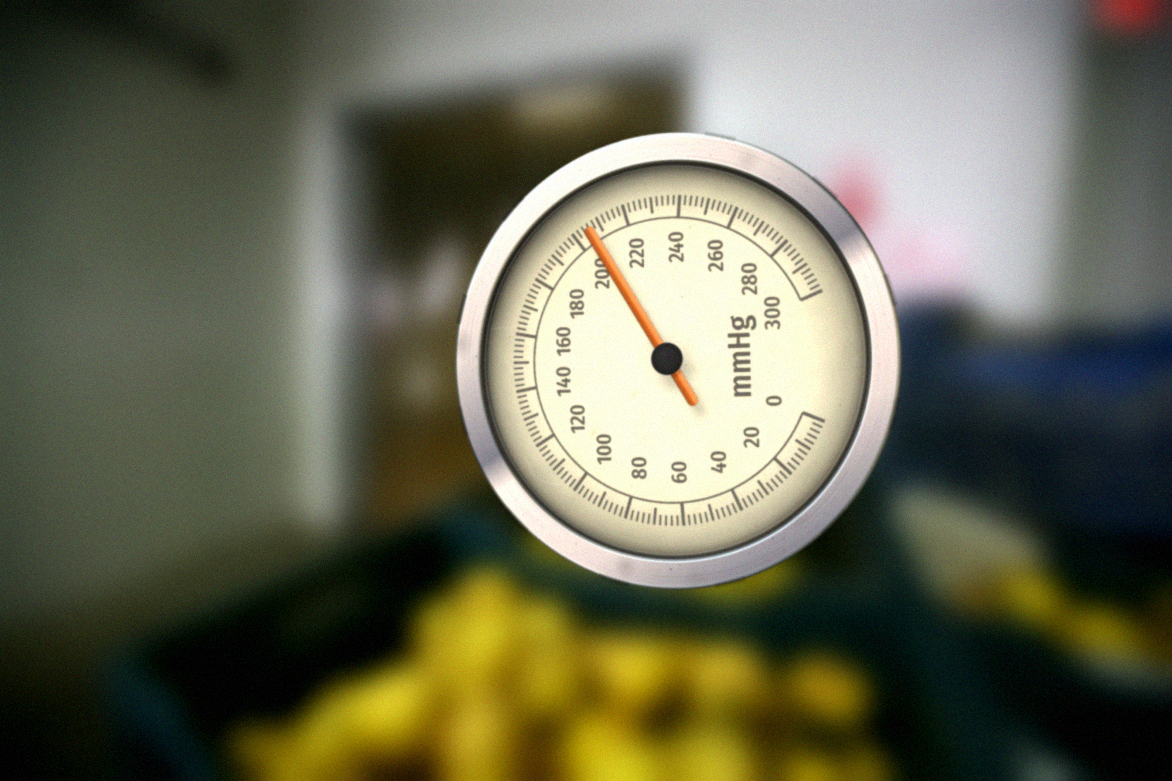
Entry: 206 mmHg
